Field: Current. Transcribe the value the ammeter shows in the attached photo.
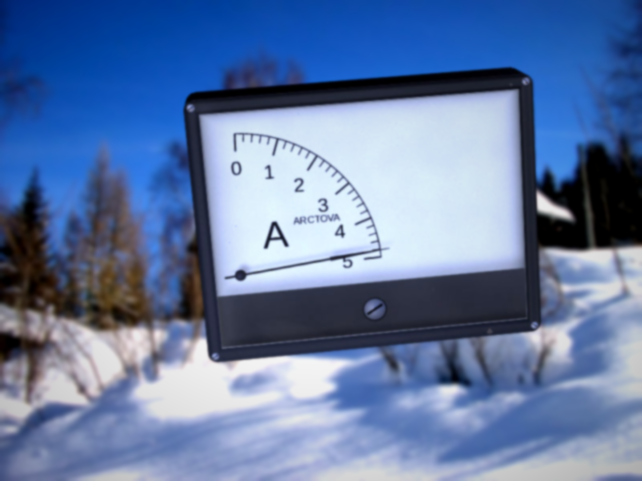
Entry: 4.8 A
